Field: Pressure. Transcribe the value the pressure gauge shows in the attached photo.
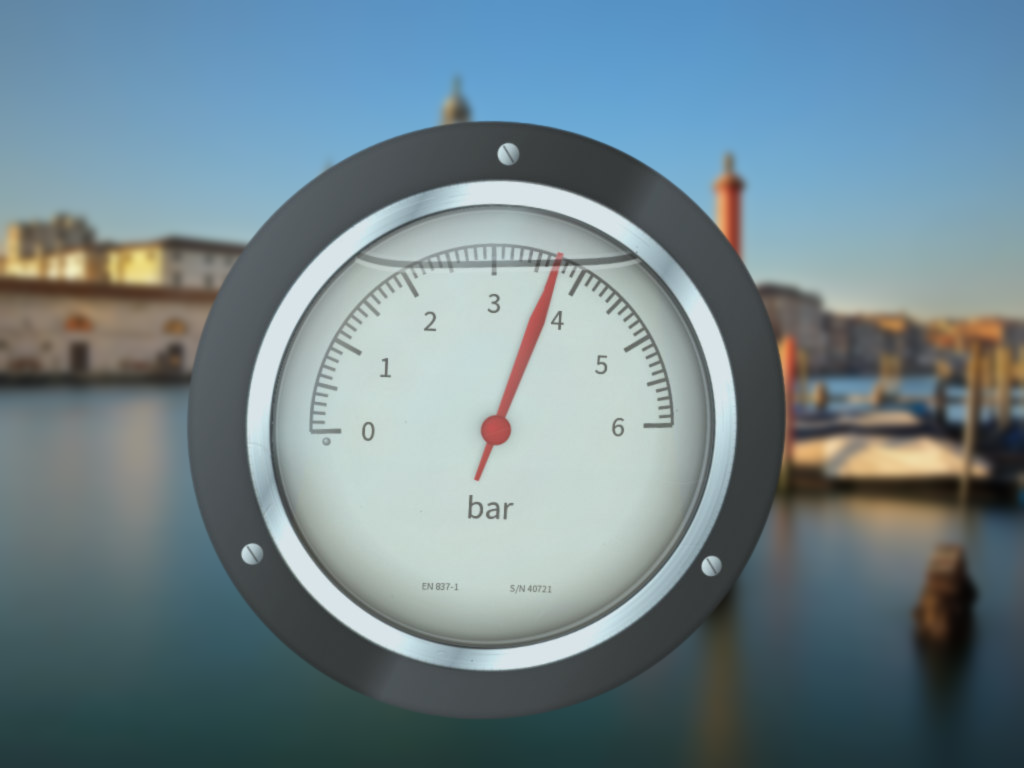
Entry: 3.7 bar
